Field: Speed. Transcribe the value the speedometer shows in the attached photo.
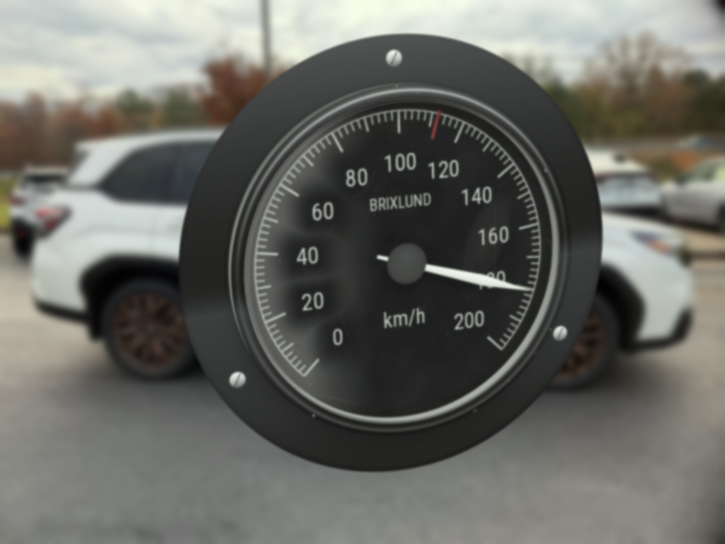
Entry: 180 km/h
